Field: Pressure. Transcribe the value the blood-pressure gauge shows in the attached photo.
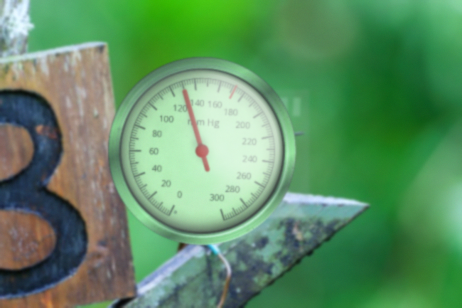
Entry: 130 mmHg
